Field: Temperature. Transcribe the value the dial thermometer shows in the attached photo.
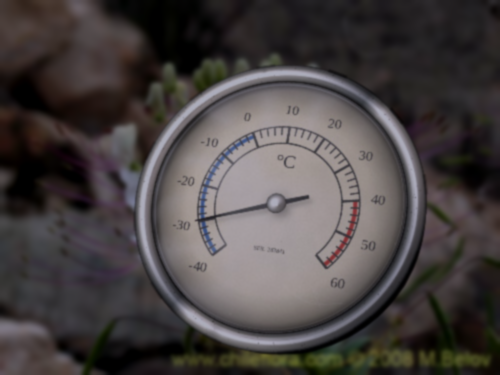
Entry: -30 °C
